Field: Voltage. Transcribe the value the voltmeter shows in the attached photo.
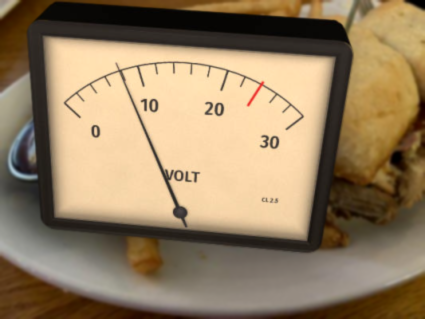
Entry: 8 V
